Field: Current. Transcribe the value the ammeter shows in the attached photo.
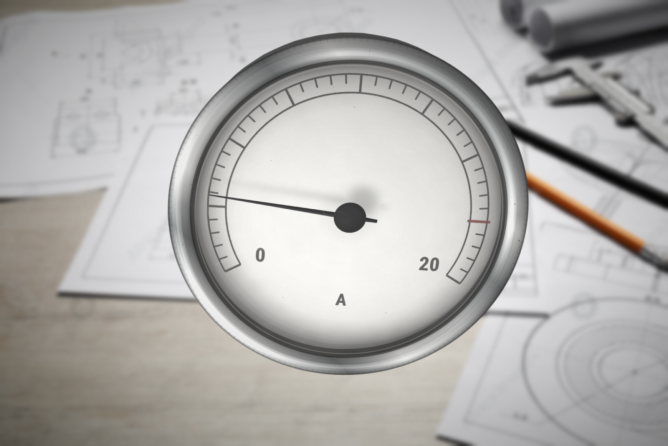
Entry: 3 A
